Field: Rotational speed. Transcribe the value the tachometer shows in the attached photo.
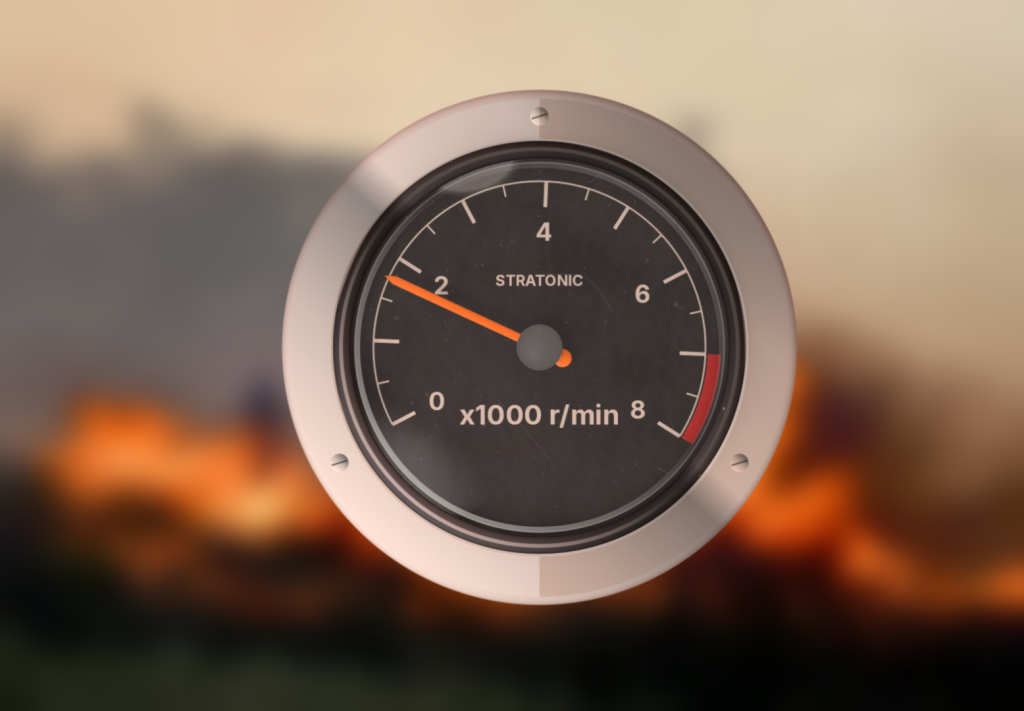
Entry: 1750 rpm
